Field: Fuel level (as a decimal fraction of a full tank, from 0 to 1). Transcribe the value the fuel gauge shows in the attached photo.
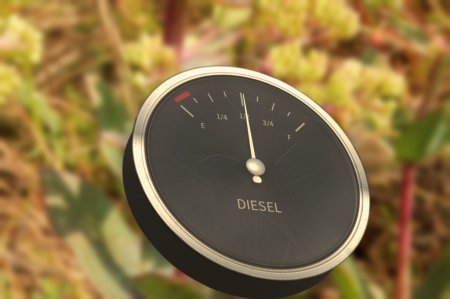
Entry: 0.5
